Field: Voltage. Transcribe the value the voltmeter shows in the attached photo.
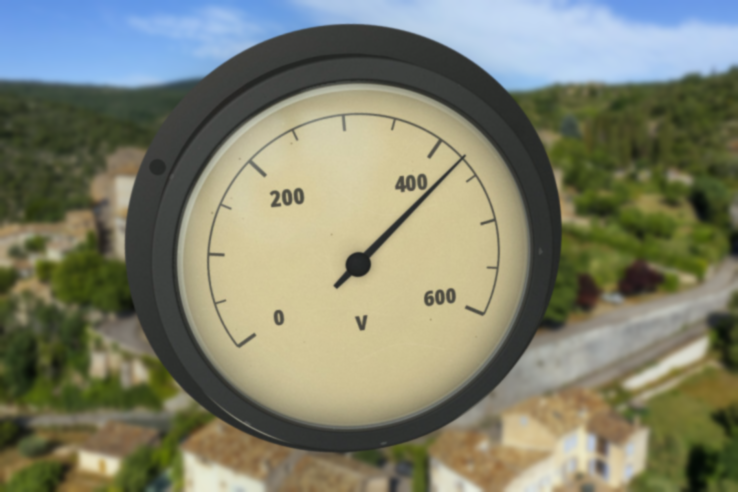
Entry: 425 V
